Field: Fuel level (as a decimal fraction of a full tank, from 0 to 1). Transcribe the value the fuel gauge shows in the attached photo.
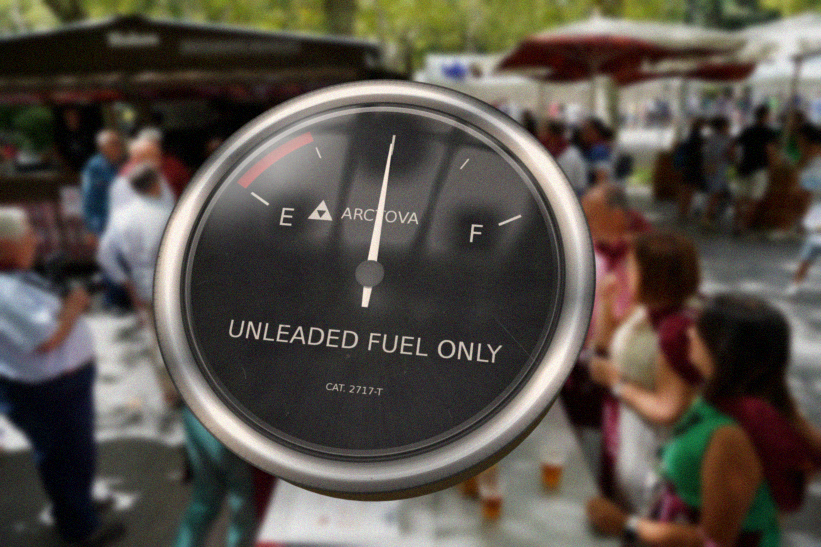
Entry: 0.5
